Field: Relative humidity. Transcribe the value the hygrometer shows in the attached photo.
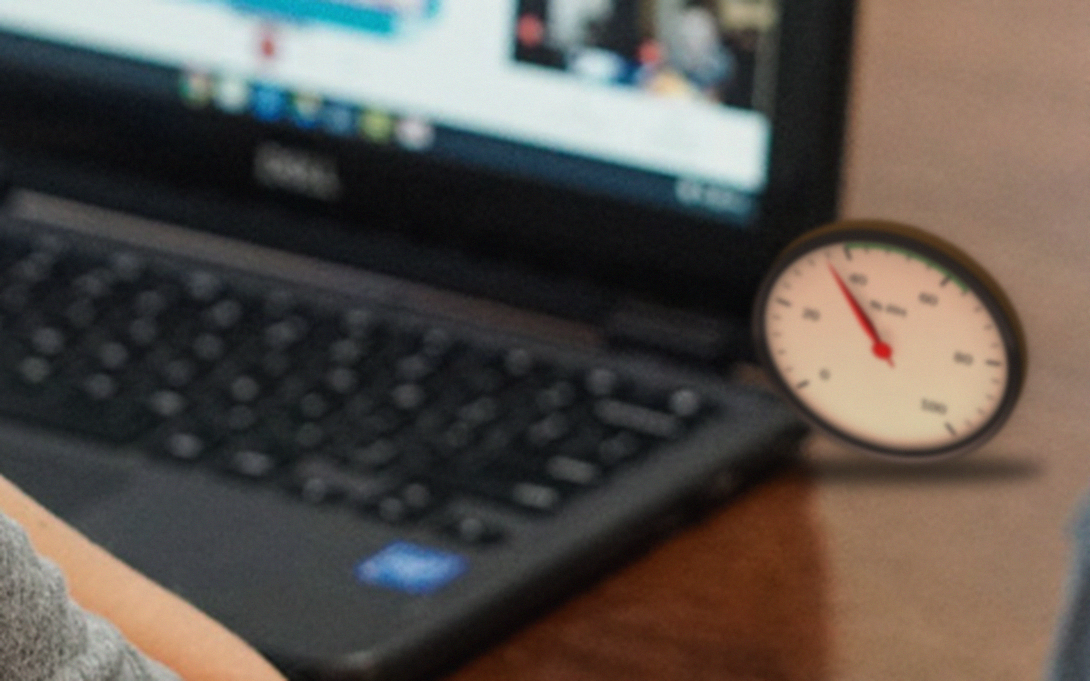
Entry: 36 %
